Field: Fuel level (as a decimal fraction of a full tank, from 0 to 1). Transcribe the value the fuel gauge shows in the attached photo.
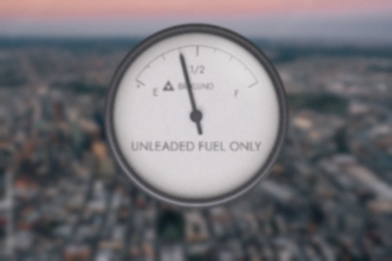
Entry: 0.375
